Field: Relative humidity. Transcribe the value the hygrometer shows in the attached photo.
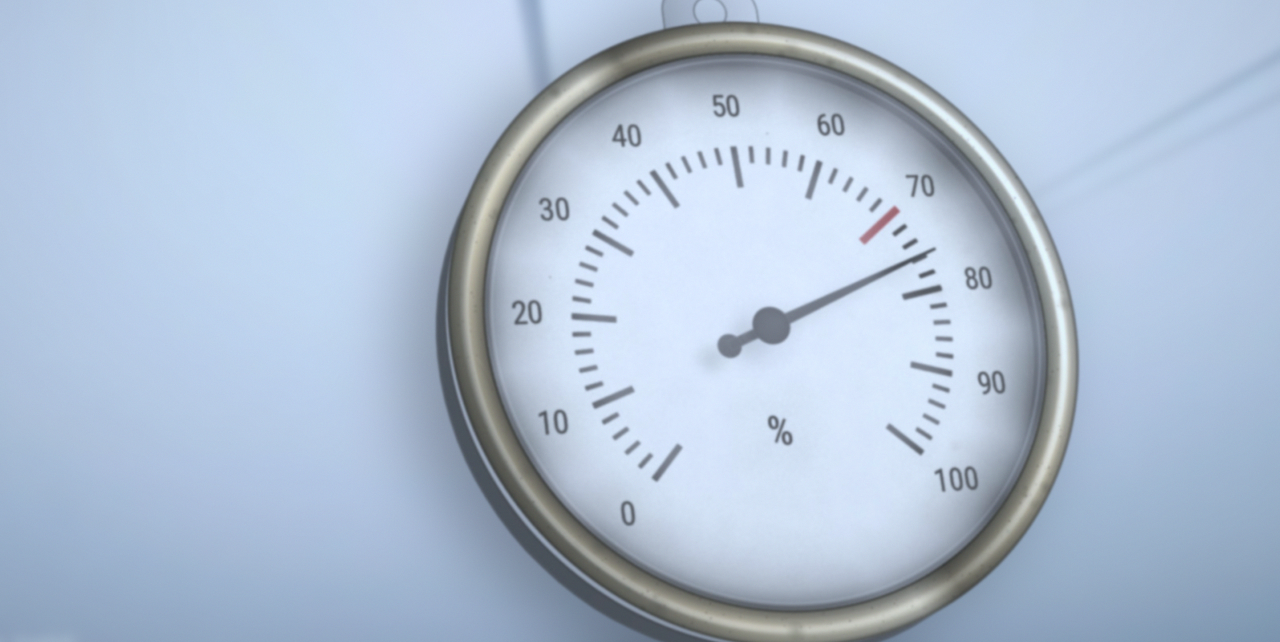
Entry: 76 %
